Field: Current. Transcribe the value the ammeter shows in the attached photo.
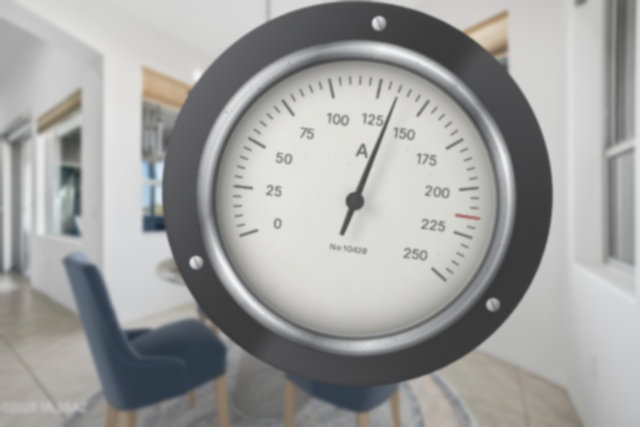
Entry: 135 A
